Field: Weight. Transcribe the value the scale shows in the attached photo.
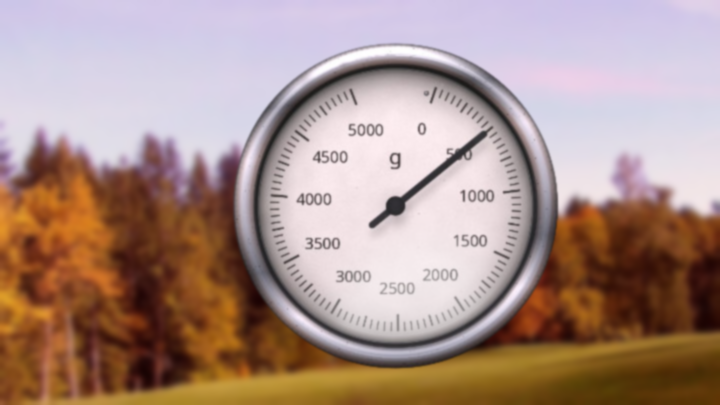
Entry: 500 g
